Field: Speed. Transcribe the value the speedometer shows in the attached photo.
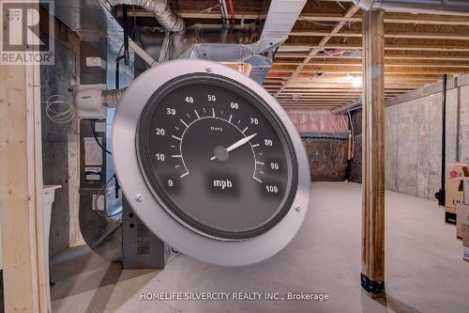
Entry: 75 mph
